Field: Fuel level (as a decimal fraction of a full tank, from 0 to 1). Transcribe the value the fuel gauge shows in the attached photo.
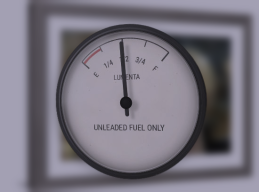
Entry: 0.5
